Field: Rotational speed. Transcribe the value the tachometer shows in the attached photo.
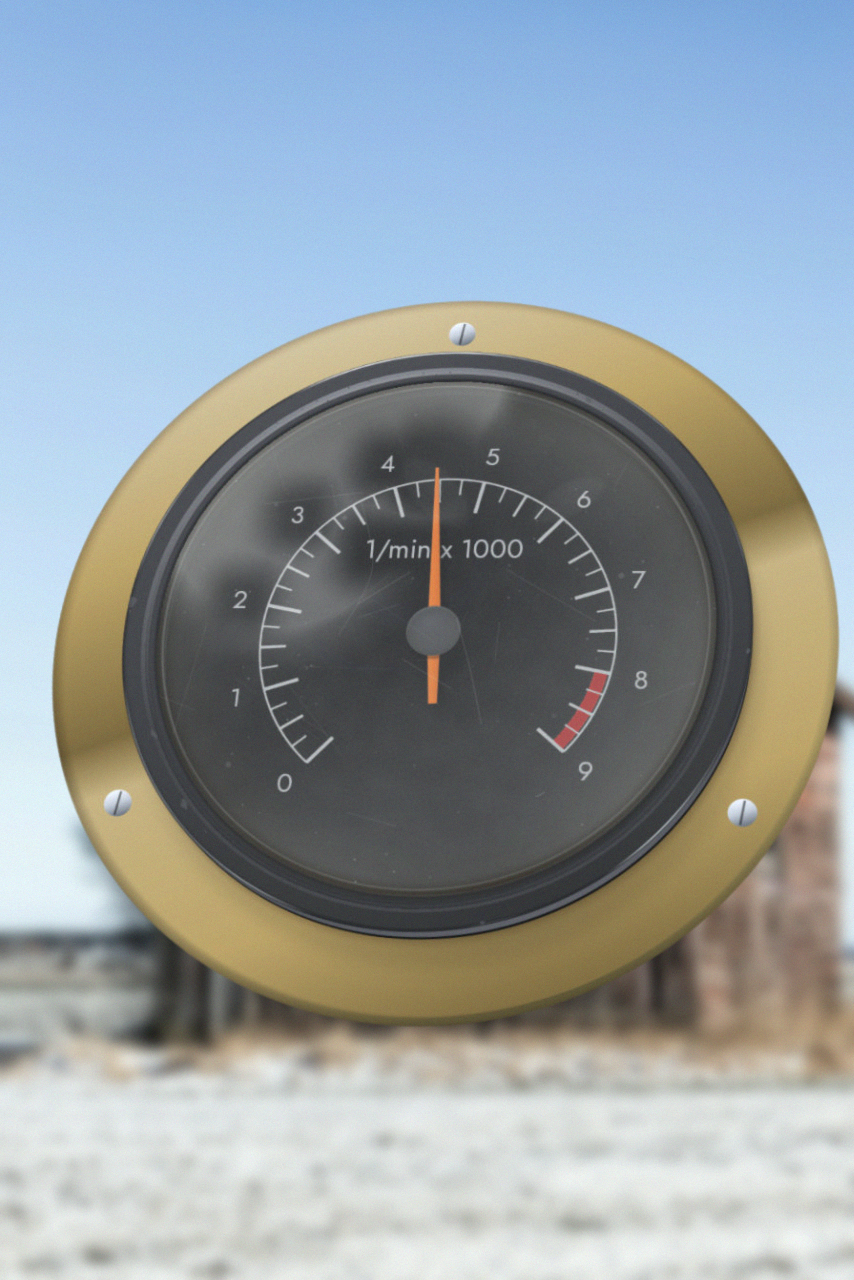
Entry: 4500 rpm
